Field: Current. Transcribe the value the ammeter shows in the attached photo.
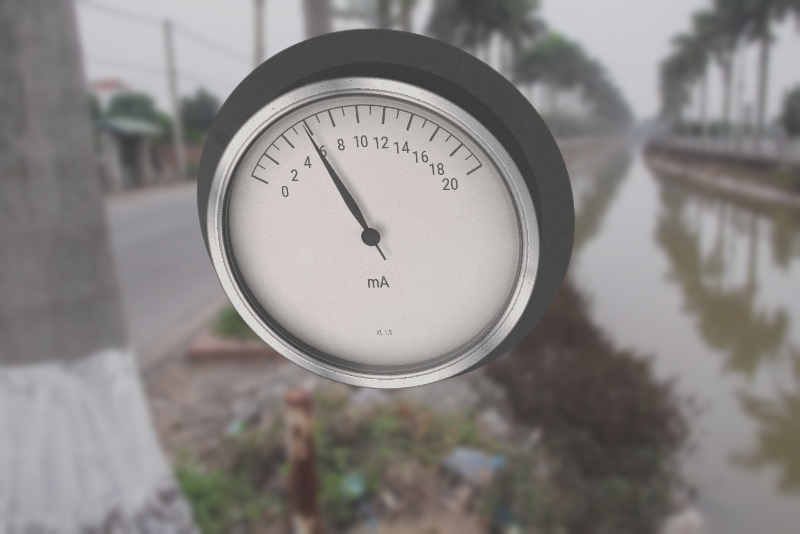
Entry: 6 mA
